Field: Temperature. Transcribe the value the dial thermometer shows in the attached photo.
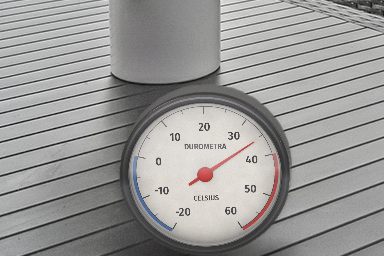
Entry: 35 °C
